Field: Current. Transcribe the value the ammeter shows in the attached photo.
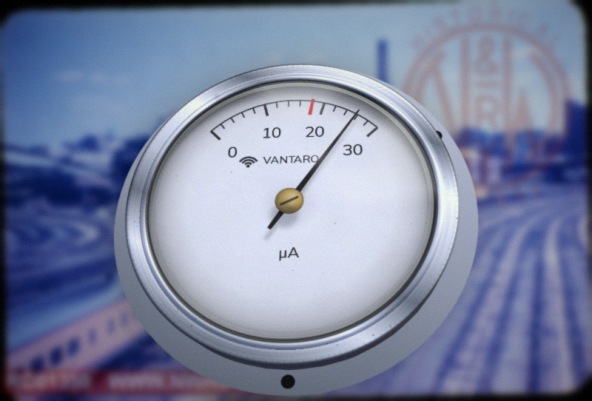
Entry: 26 µA
